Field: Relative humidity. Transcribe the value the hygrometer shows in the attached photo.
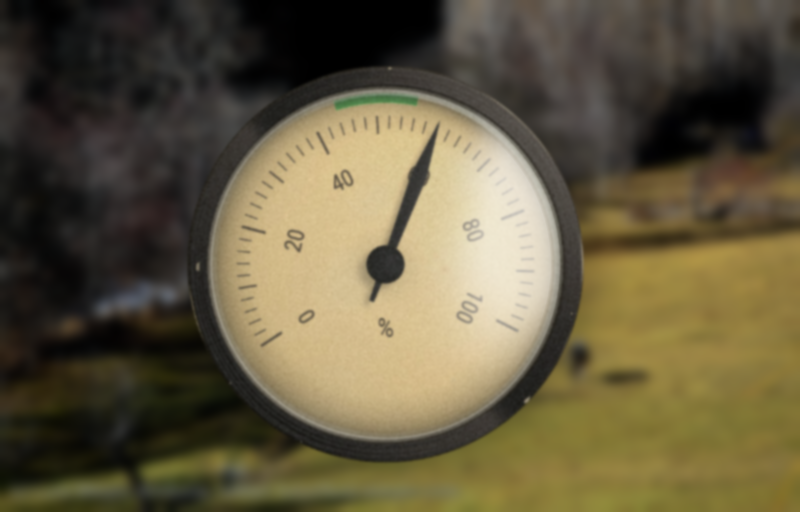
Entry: 60 %
